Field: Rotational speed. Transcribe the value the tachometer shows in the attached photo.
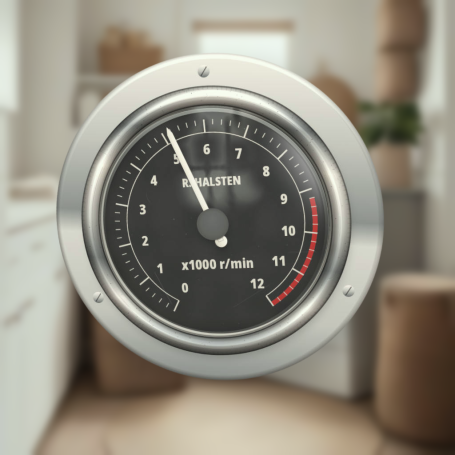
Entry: 5200 rpm
